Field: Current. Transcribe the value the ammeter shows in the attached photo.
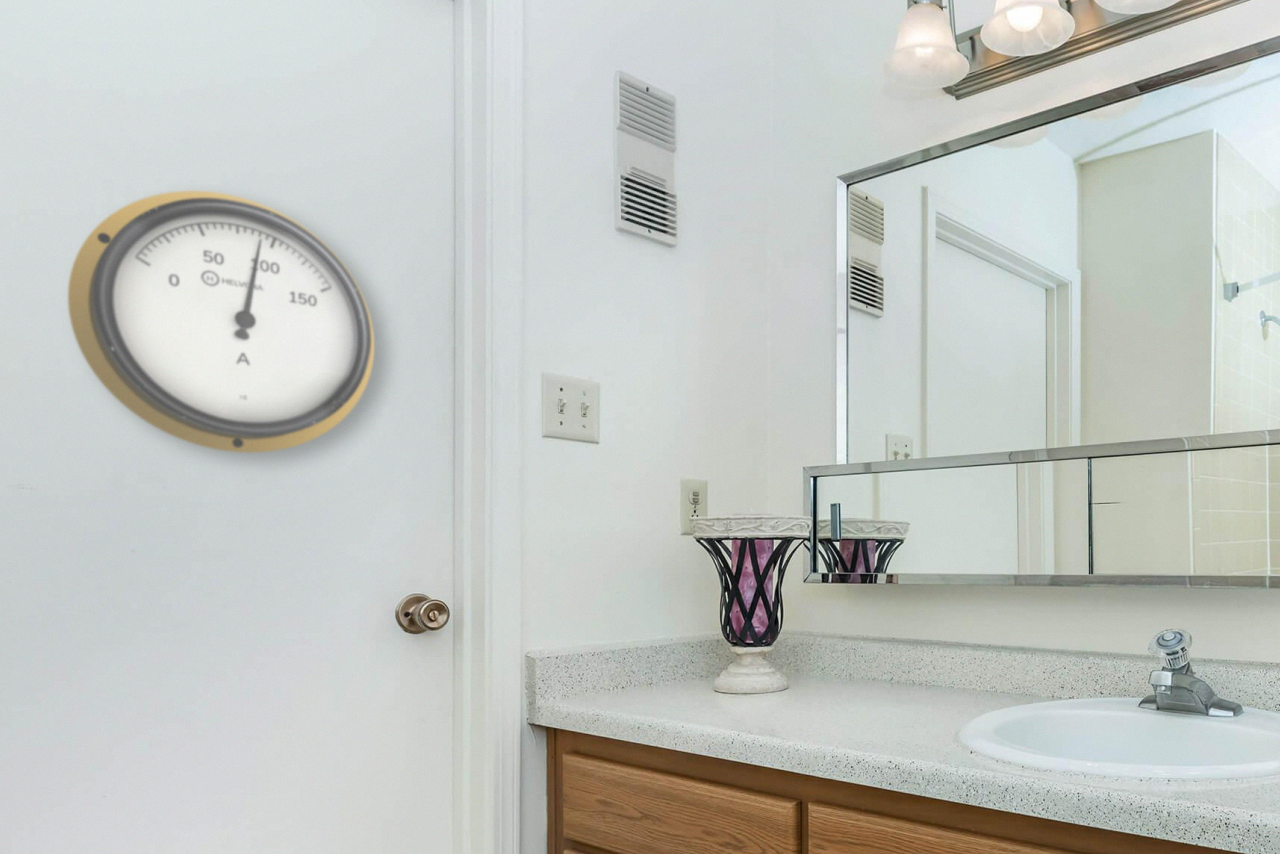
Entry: 90 A
